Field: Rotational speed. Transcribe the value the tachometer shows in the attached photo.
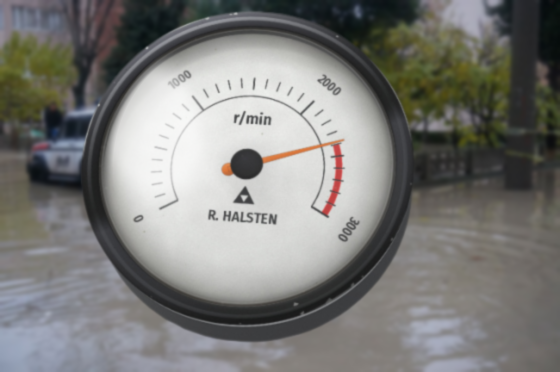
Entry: 2400 rpm
